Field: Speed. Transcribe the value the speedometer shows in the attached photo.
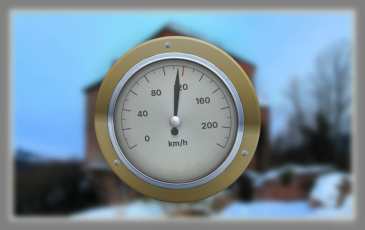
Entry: 115 km/h
